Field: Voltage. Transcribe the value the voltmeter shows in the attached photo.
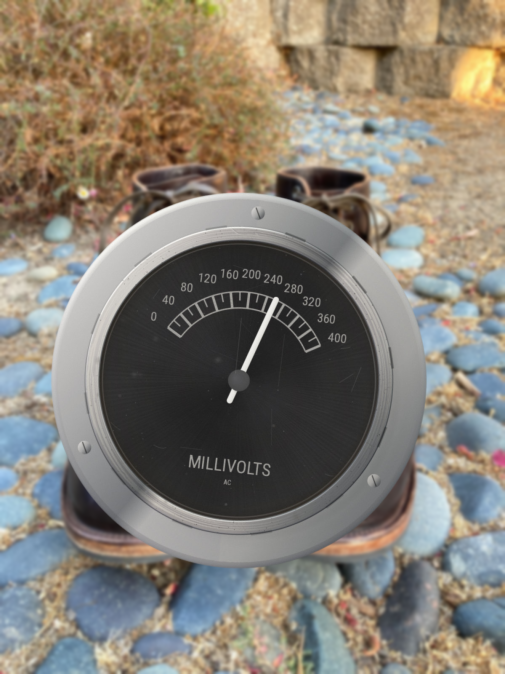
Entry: 260 mV
